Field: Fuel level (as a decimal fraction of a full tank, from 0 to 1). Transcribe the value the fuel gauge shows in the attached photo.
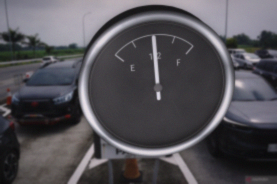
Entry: 0.5
